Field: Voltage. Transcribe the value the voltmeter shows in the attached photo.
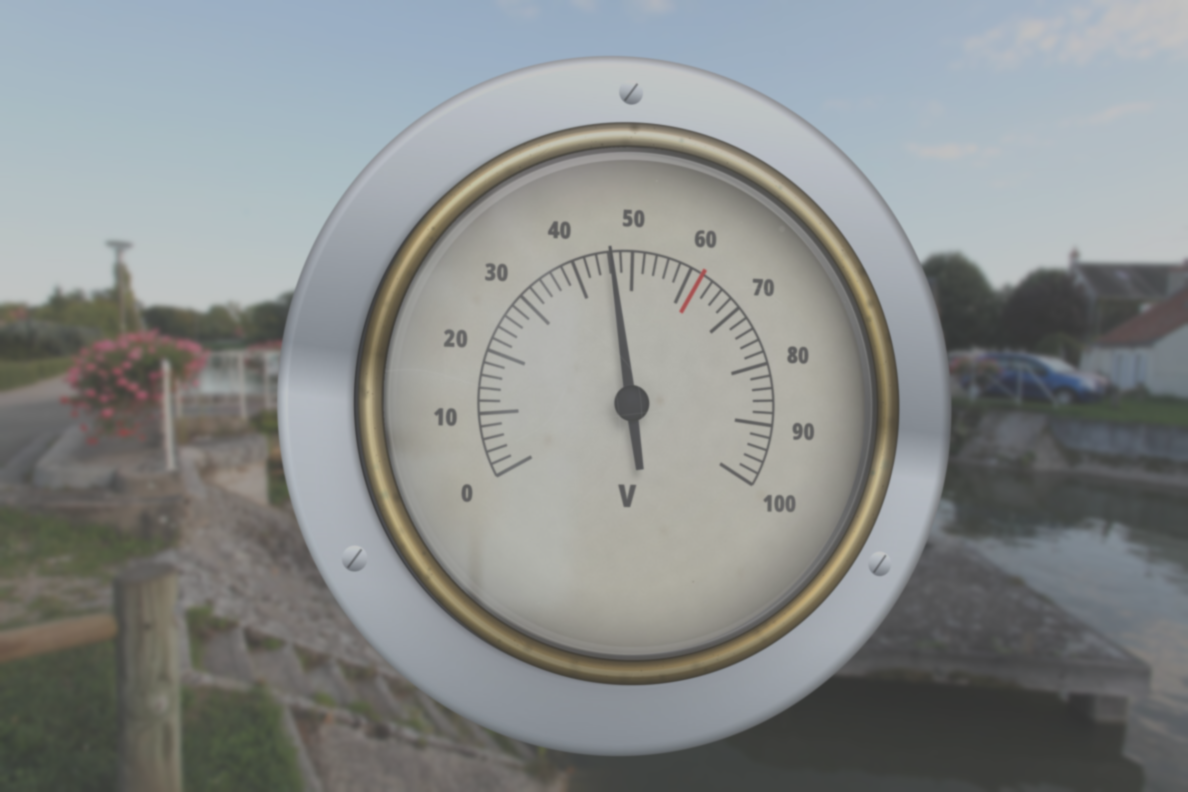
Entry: 46 V
